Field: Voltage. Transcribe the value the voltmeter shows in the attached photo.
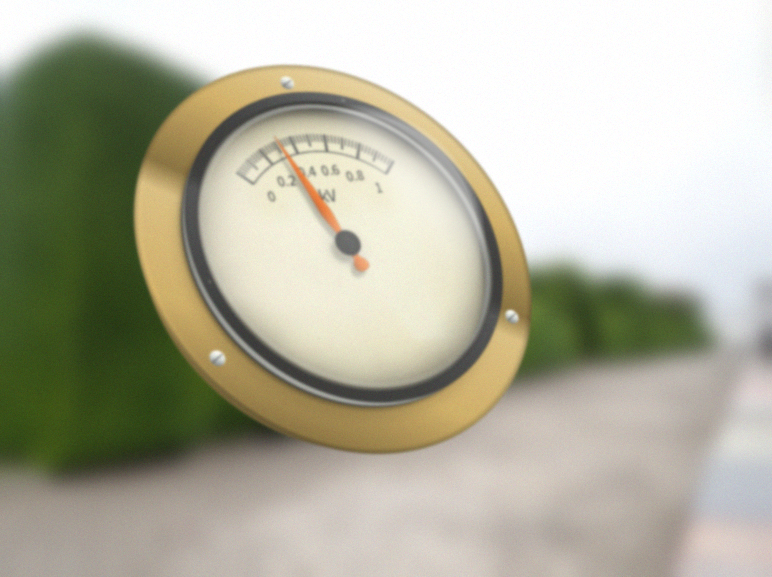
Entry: 0.3 kV
